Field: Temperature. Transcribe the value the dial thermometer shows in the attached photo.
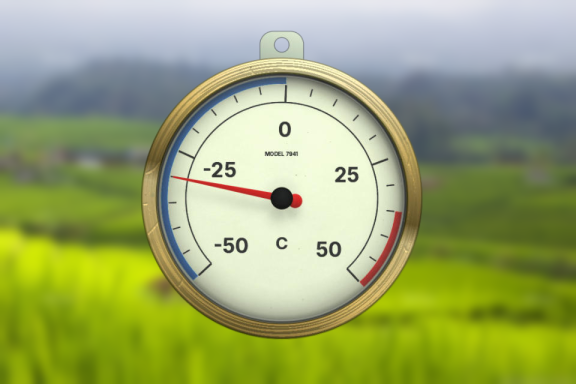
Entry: -30 °C
